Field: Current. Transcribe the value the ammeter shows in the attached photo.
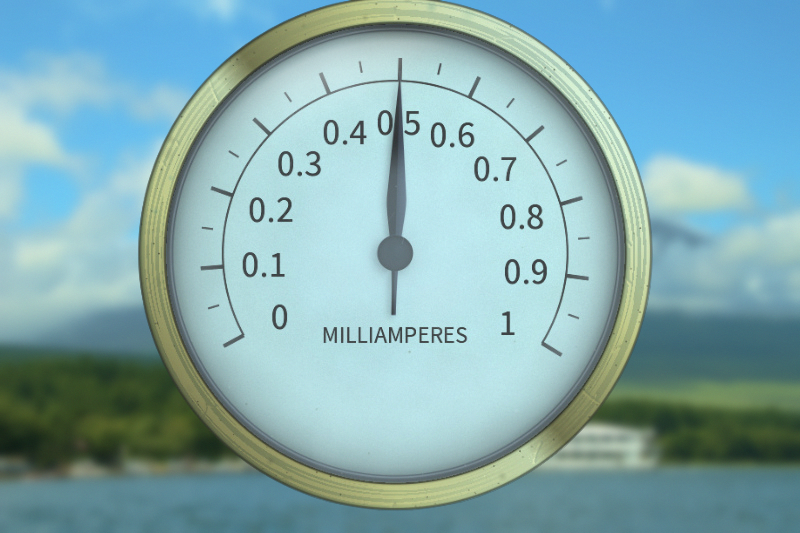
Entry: 0.5 mA
